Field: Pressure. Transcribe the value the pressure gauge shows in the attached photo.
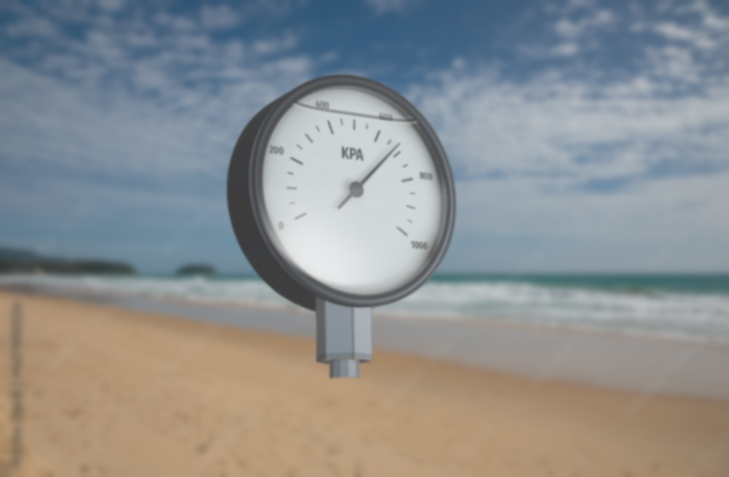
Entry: 675 kPa
